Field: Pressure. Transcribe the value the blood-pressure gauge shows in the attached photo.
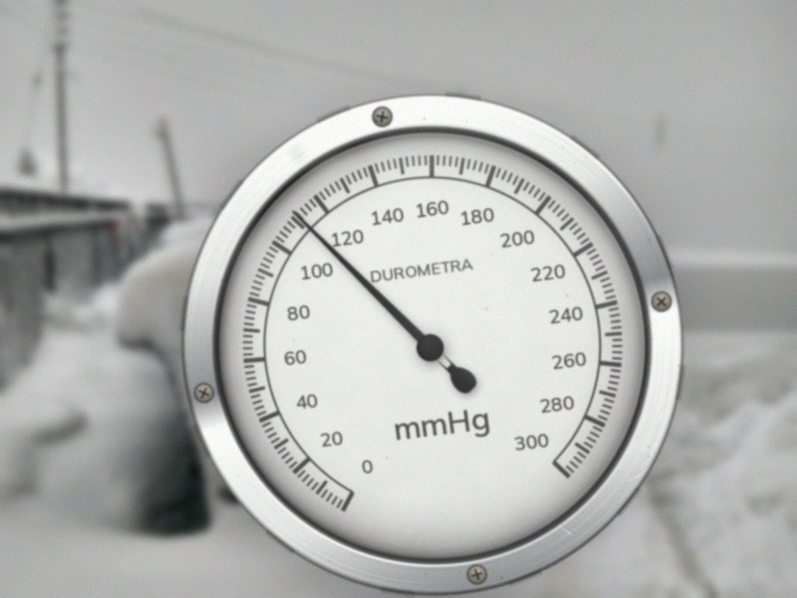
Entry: 112 mmHg
